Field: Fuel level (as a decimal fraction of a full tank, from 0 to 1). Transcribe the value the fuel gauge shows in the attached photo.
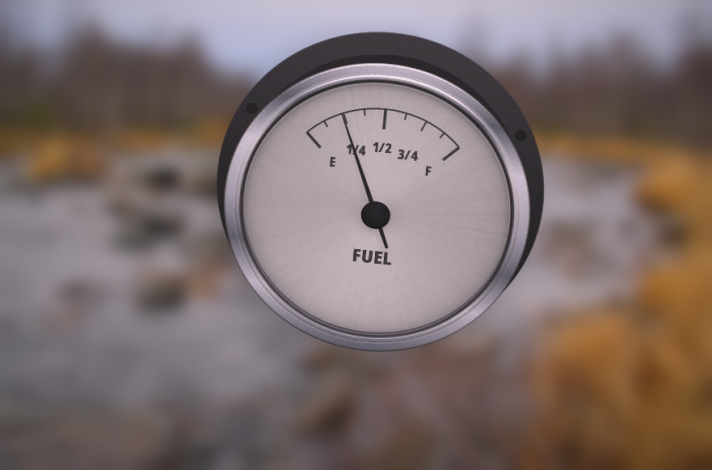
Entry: 0.25
